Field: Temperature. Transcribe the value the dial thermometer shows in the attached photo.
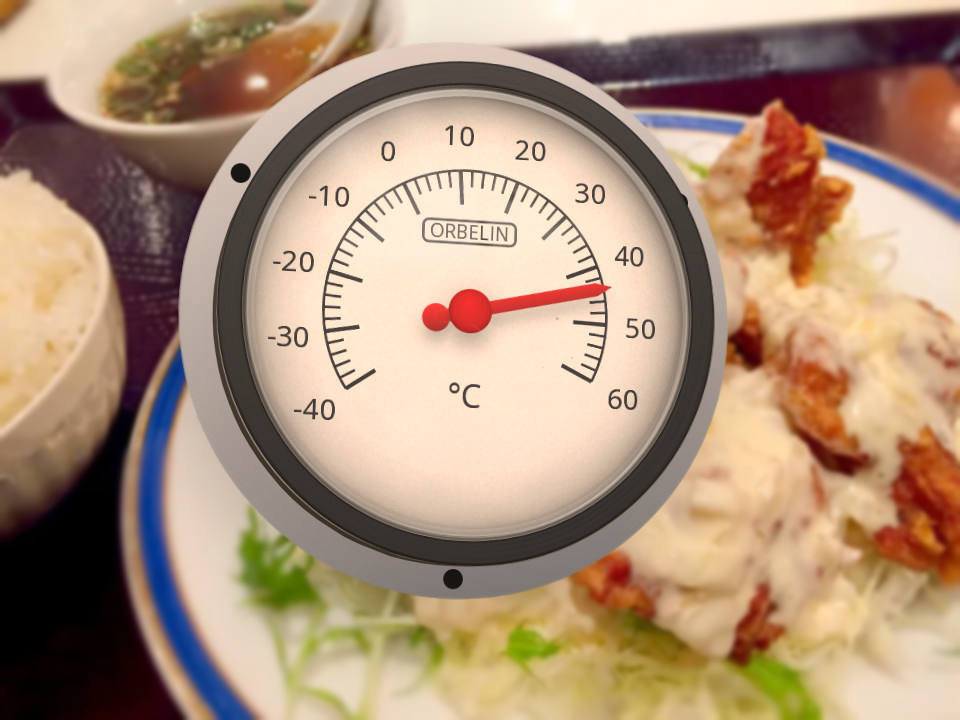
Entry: 44 °C
